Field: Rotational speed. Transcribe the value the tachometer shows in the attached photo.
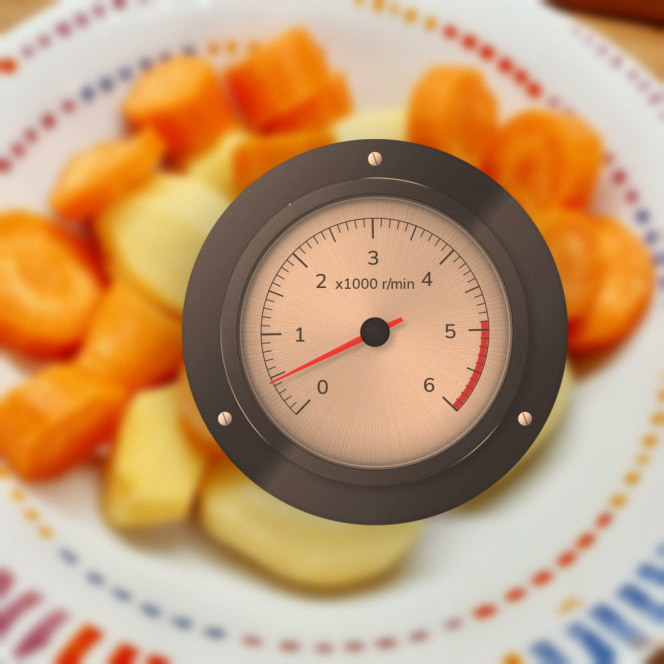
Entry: 450 rpm
